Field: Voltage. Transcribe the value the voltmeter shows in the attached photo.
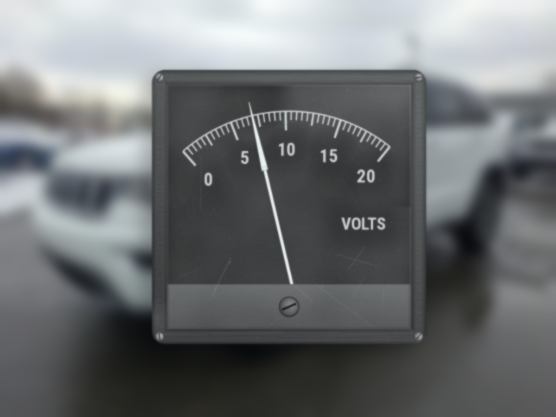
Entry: 7 V
